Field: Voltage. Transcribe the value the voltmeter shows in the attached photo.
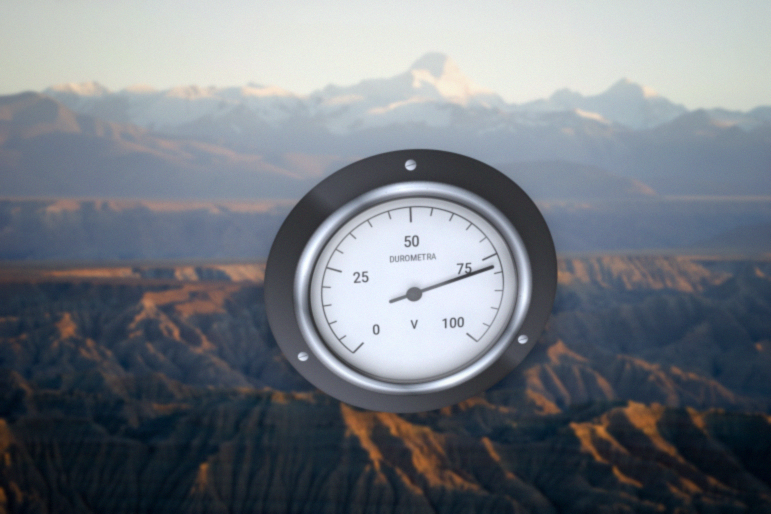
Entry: 77.5 V
